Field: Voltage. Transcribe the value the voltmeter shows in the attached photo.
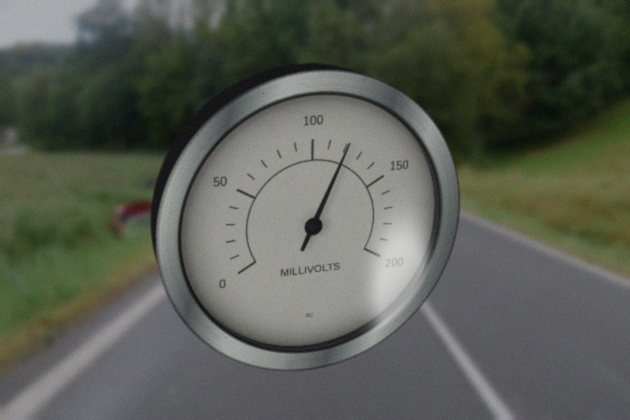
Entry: 120 mV
